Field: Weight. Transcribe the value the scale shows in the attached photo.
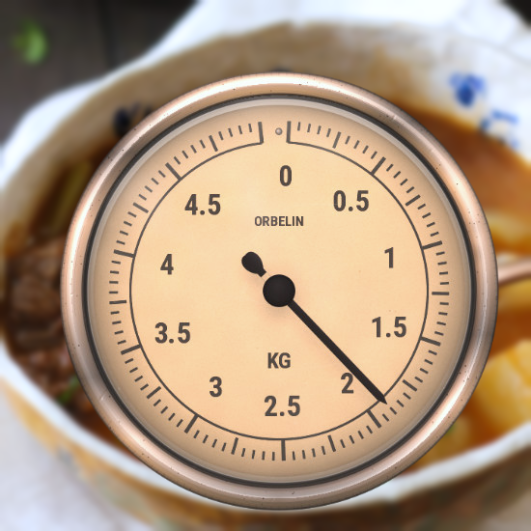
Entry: 1.9 kg
